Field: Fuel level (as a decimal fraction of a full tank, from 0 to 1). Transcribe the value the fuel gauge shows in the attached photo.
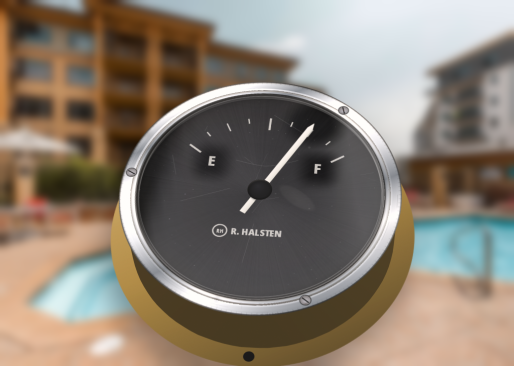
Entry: 0.75
